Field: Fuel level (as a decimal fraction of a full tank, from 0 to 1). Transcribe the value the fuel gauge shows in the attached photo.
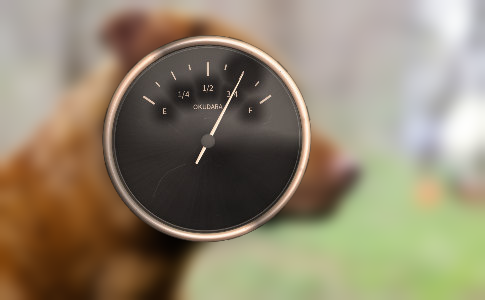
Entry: 0.75
